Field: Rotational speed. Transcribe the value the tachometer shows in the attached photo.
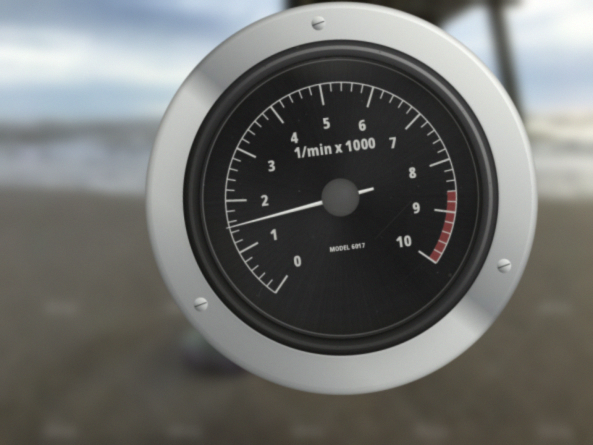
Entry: 1500 rpm
